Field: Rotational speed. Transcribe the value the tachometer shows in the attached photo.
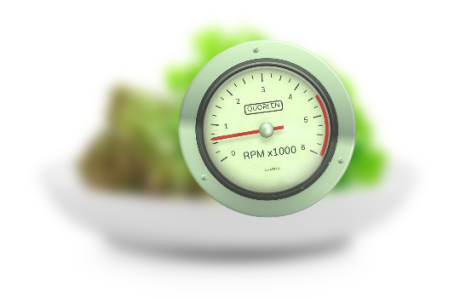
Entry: 625 rpm
